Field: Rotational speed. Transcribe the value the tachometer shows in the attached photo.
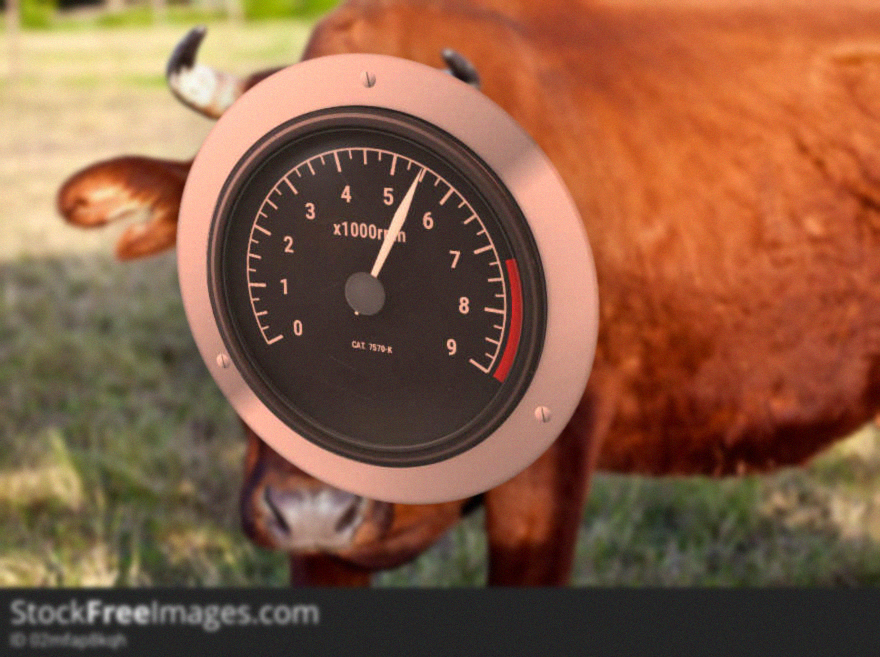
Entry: 5500 rpm
